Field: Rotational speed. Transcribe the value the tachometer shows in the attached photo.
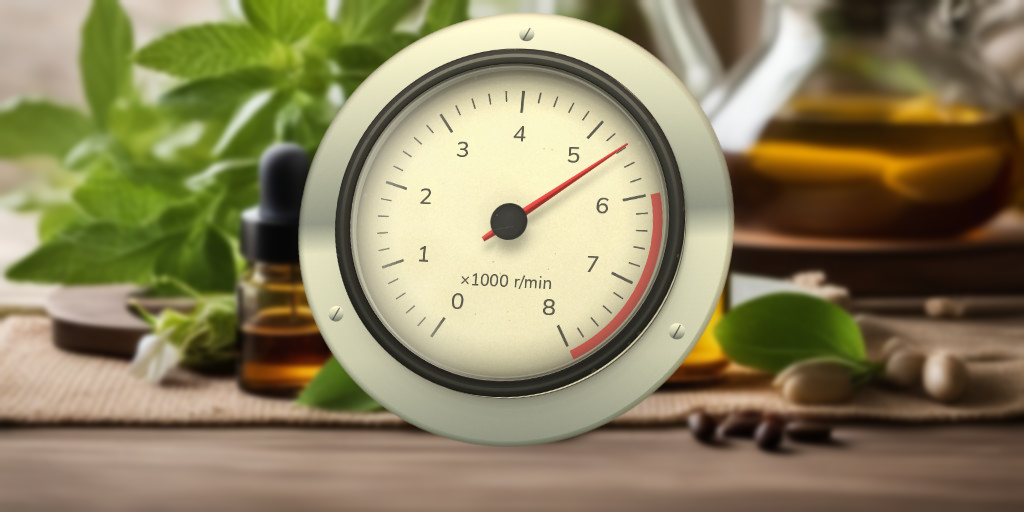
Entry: 5400 rpm
